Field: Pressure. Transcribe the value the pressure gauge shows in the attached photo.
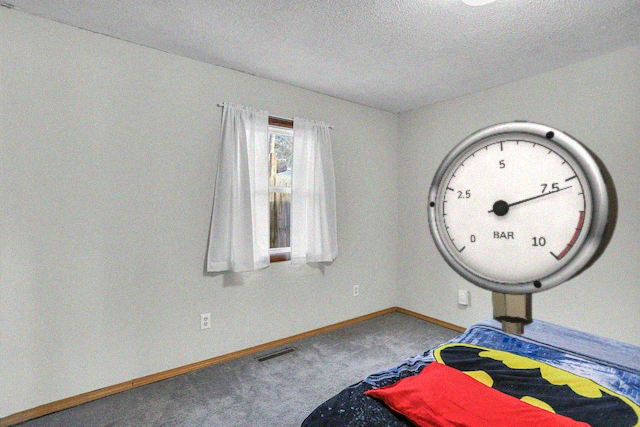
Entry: 7.75 bar
